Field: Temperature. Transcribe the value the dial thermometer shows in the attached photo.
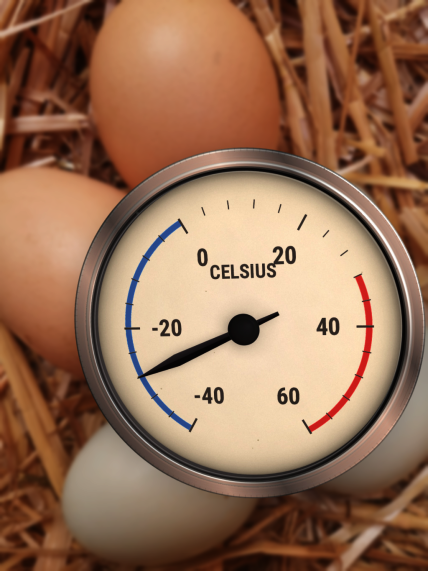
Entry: -28 °C
